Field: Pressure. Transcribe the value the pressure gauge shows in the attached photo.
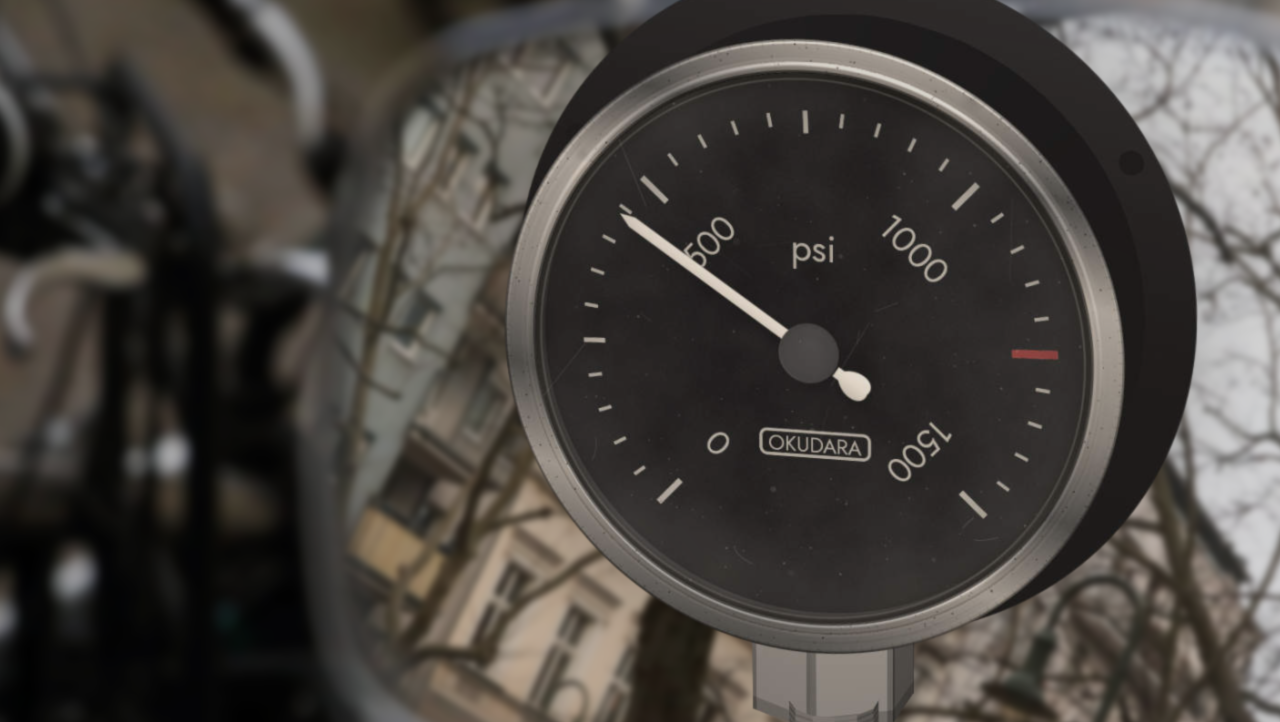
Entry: 450 psi
